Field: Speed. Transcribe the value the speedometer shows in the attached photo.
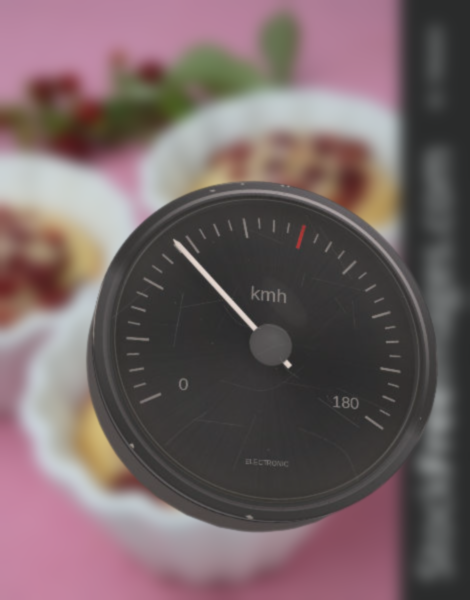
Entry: 55 km/h
